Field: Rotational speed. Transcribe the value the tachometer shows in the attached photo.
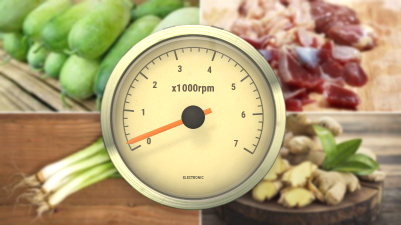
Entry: 200 rpm
